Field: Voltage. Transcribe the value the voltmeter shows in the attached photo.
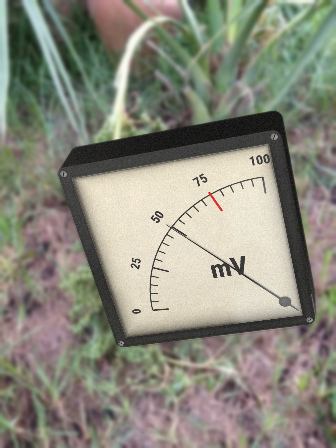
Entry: 50 mV
